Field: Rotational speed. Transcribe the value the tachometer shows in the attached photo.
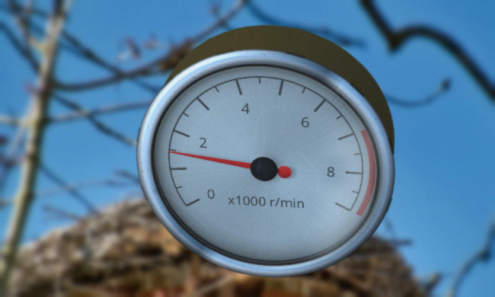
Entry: 1500 rpm
